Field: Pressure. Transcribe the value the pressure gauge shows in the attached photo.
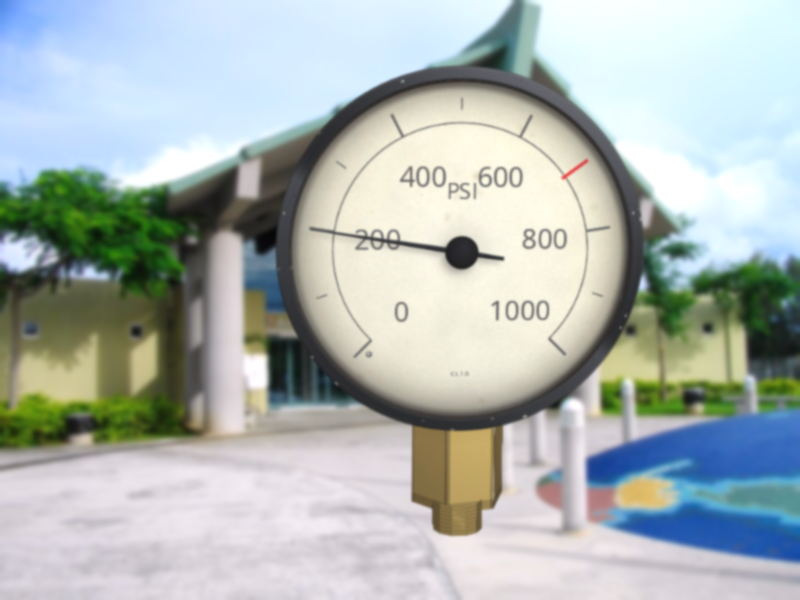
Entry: 200 psi
